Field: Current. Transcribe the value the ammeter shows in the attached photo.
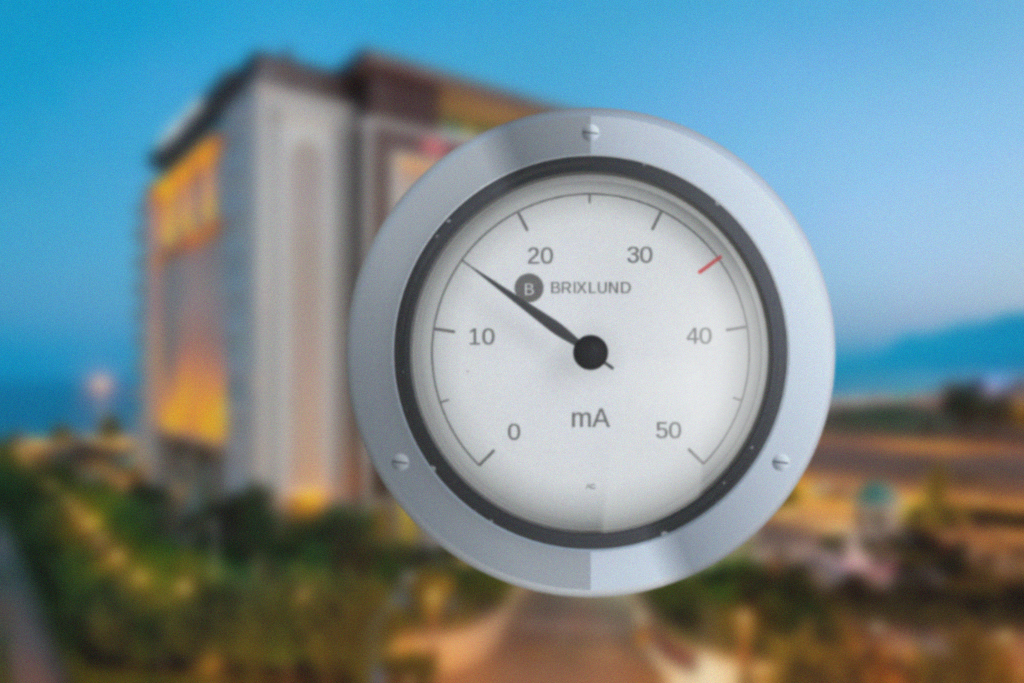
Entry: 15 mA
